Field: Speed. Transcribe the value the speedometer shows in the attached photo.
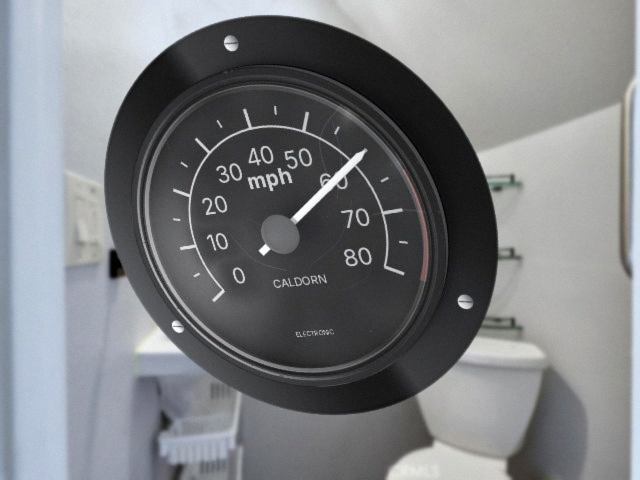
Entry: 60 mph
